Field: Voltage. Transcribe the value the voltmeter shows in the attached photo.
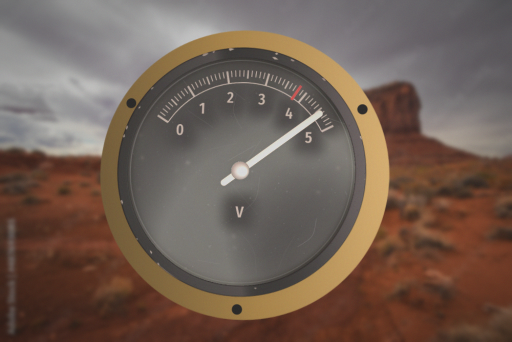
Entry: 4.6 V
